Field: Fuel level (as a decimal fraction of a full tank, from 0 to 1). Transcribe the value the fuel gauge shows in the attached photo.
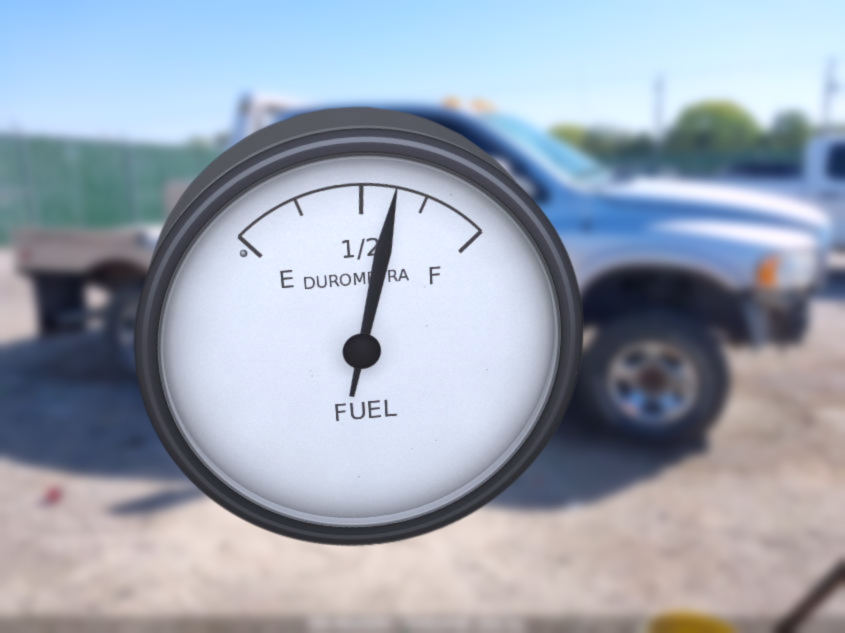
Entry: 0.625
